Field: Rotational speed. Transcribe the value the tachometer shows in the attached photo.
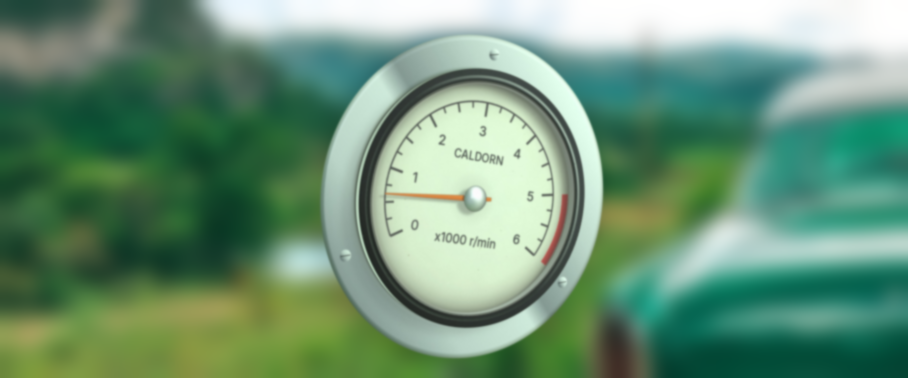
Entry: 625 rpm
